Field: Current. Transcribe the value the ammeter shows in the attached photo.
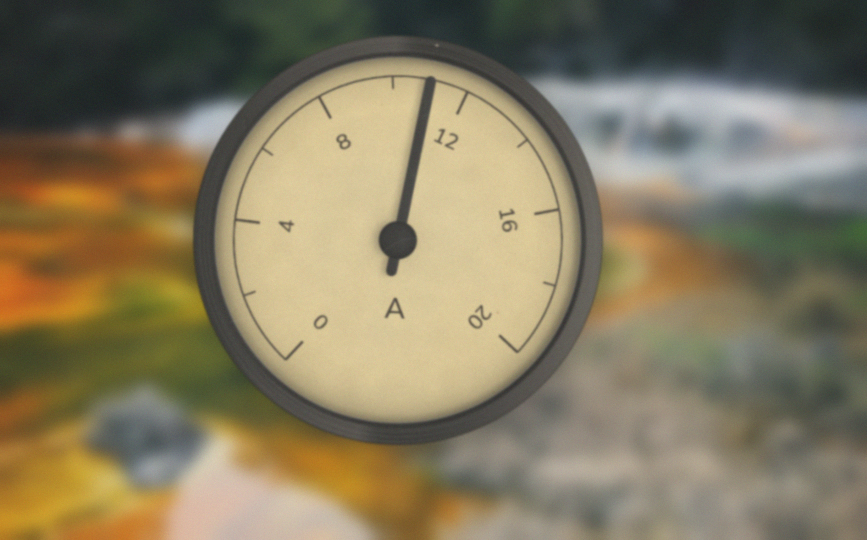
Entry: 11 A
